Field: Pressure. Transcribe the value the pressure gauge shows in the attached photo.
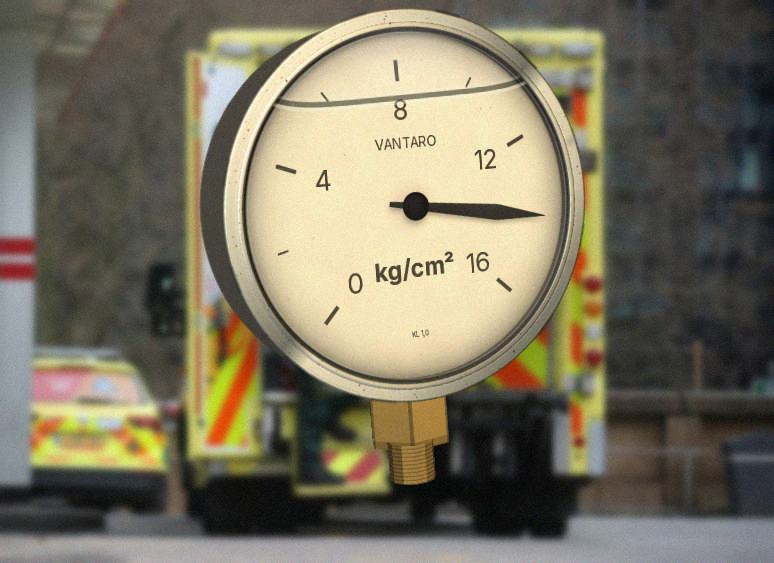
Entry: 14 kg/cm²
